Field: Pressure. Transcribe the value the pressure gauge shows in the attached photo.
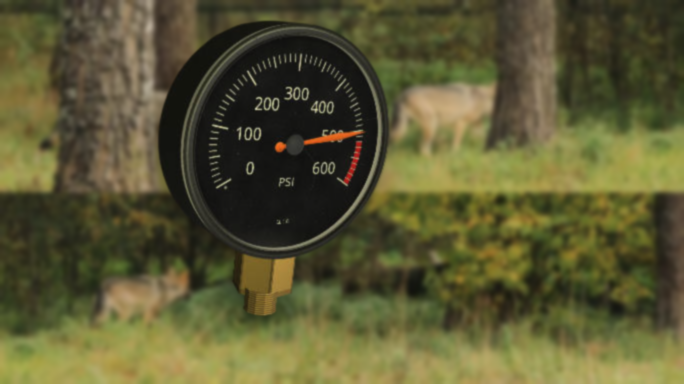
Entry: 500 psi
